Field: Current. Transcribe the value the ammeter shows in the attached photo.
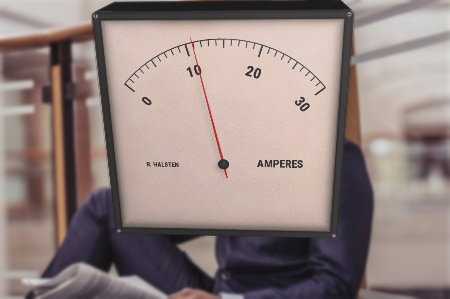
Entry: 11 A
